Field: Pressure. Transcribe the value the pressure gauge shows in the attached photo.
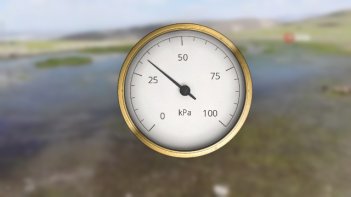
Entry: 32.5 kPa
